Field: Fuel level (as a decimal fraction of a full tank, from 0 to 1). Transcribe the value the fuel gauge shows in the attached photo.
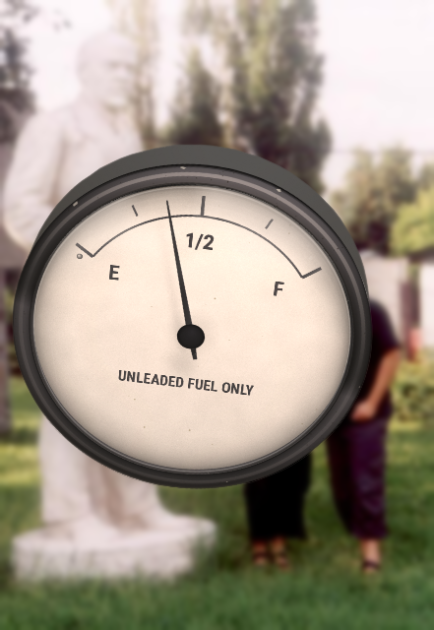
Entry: 0.375
